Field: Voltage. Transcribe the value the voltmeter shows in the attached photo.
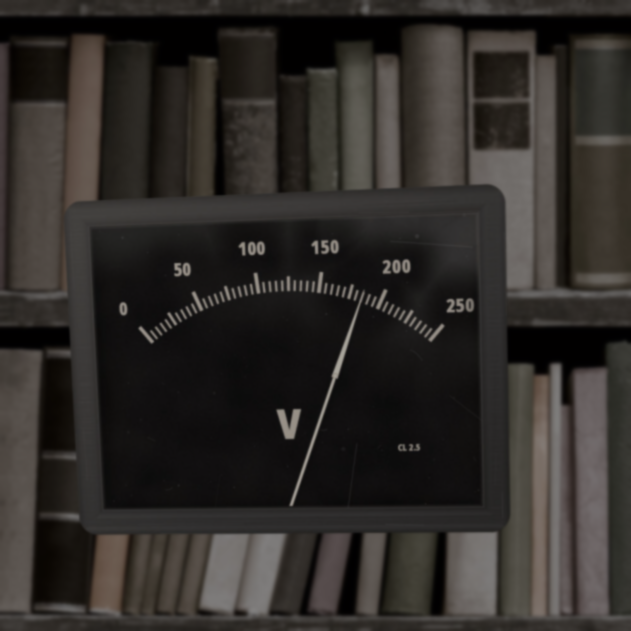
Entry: 185 V
